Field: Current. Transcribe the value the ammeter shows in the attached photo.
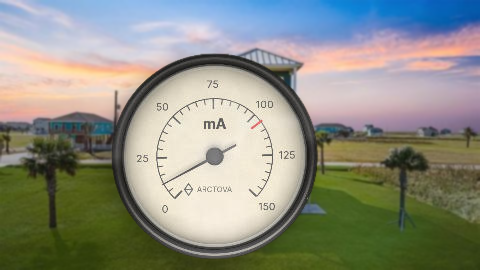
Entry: 10 mA
